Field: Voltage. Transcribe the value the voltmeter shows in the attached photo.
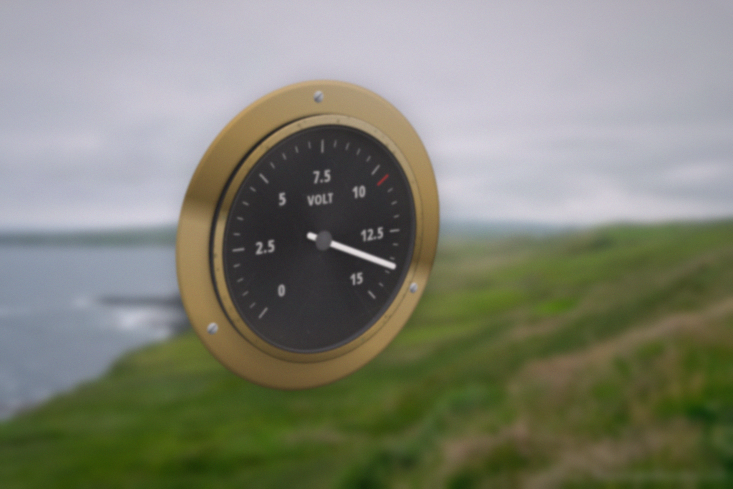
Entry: 13.75 V
